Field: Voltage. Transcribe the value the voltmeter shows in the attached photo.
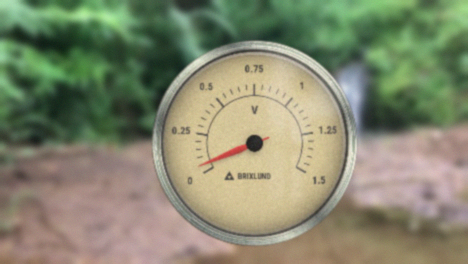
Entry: 0.05 V
